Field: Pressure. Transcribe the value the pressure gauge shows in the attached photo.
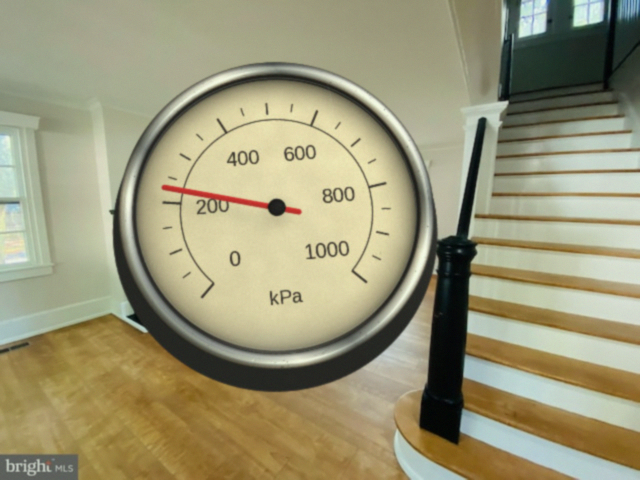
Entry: 225 kPa
